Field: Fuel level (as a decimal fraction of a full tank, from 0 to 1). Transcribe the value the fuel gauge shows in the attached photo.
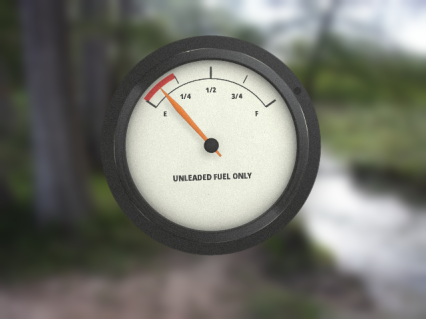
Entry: 0.125
